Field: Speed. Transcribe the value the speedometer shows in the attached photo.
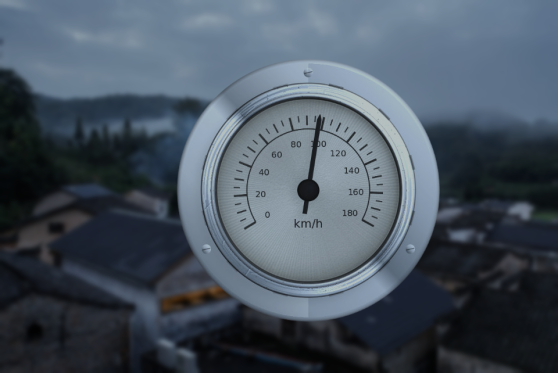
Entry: 97.5 km/h
